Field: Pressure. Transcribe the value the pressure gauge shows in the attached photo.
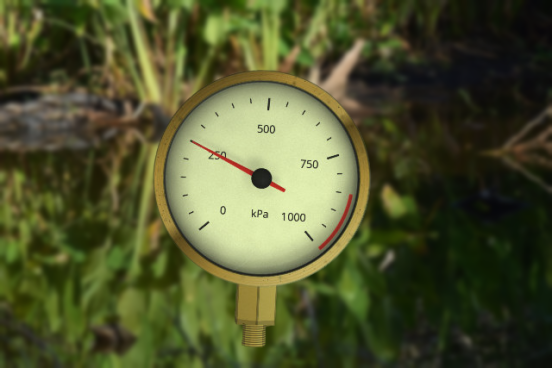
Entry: 250 kPa
